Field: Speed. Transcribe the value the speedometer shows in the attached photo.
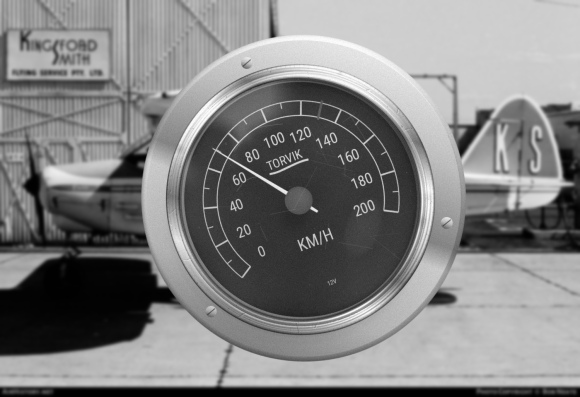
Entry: 70 km/h
